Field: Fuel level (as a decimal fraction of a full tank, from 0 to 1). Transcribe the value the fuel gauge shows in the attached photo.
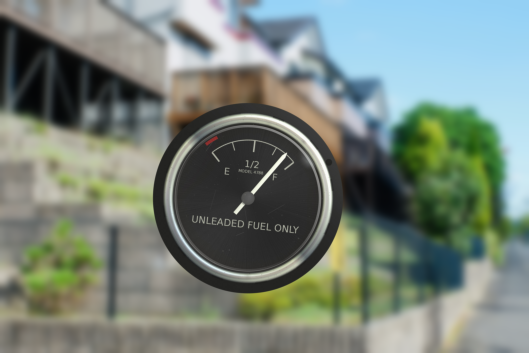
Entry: 0.875
